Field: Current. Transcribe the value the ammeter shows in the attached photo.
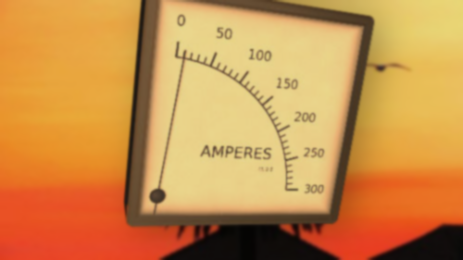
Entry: 10 A
